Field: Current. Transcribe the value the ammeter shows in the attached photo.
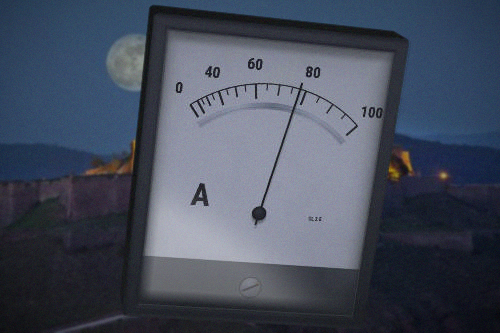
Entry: 77.5 A
